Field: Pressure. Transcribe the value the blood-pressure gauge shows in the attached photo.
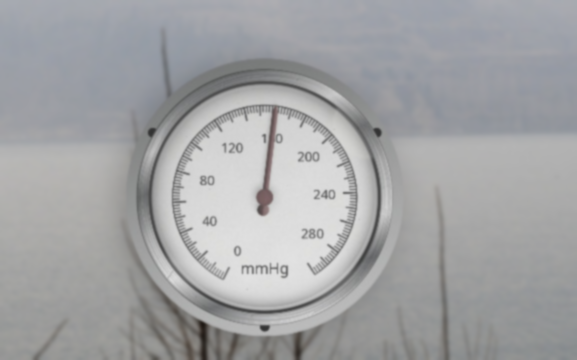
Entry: 160 mmHg
